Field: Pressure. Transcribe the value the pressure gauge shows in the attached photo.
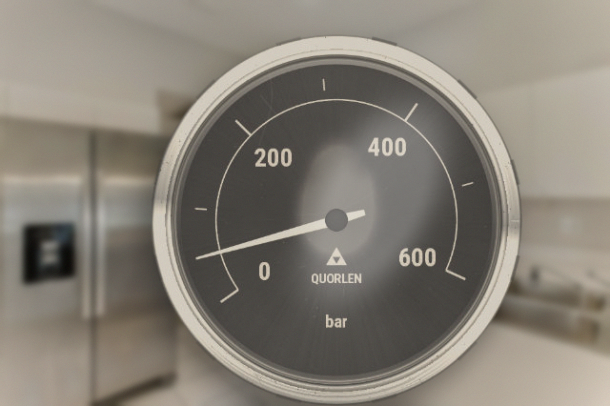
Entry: 50 bar
